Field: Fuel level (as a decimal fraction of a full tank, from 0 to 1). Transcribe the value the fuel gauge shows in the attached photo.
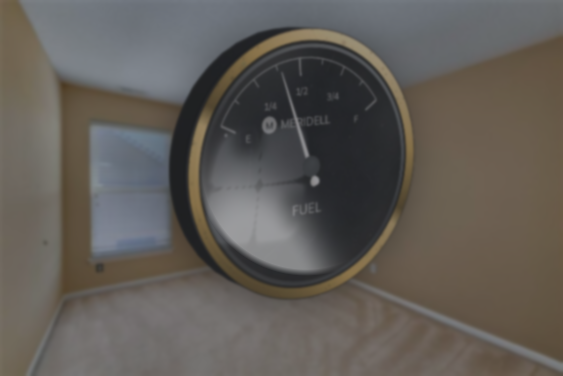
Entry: 0.375
